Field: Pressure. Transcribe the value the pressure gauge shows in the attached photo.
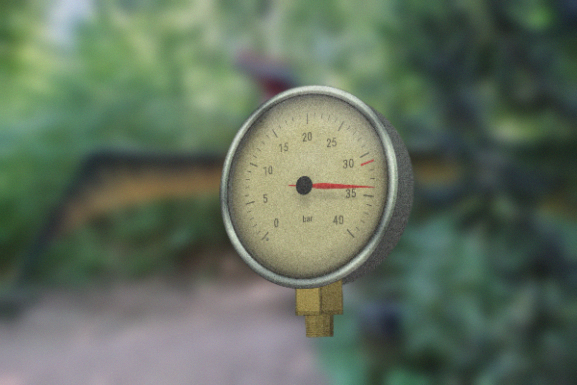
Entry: 34 bar
